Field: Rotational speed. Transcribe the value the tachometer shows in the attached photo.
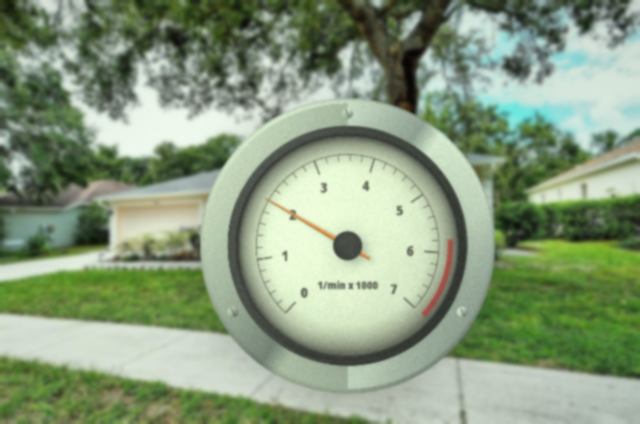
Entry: 2000 rpm
